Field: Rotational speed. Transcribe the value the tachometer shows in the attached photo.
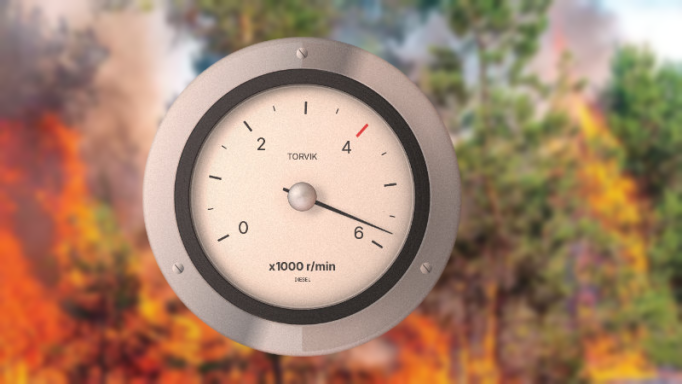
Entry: 5750 rpm
